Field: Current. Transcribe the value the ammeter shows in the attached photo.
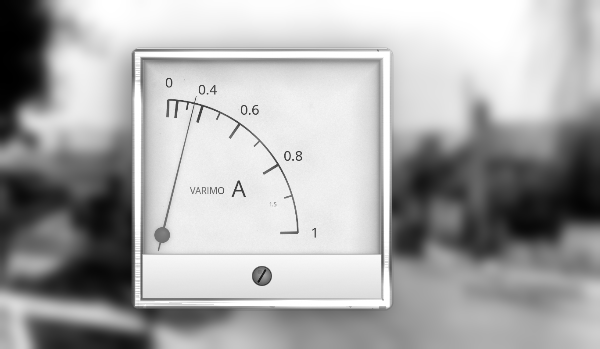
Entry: 0.35 A
